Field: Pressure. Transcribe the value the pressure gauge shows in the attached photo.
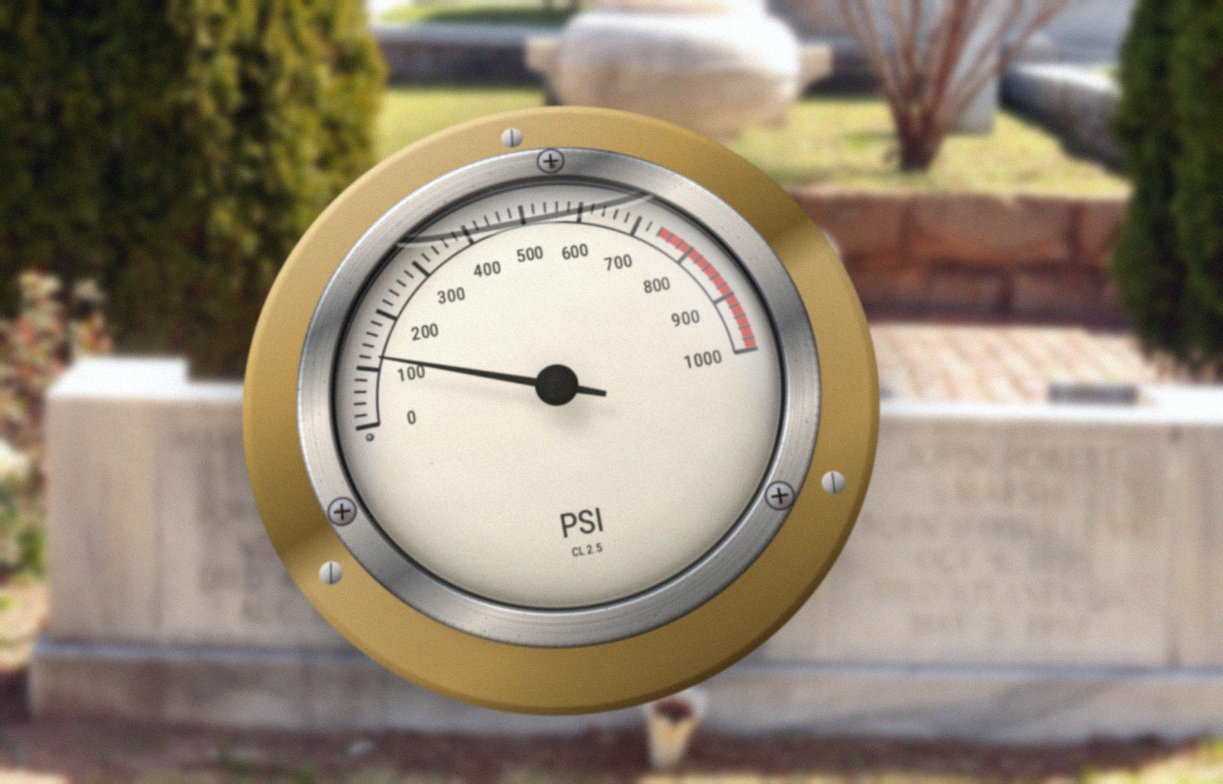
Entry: 120 psi
